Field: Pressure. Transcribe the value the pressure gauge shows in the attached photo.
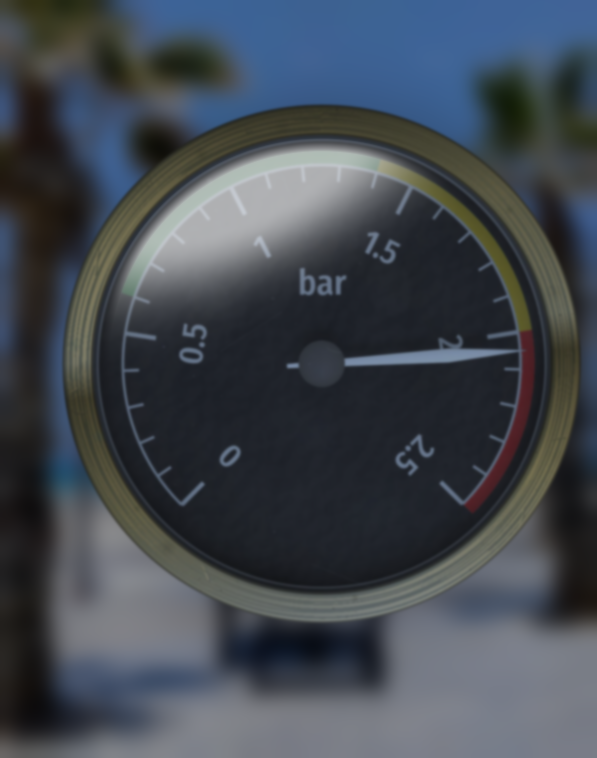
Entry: 2.05 bar
